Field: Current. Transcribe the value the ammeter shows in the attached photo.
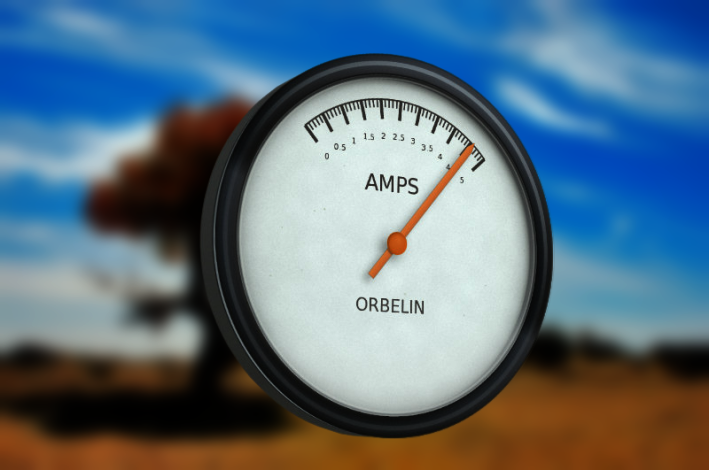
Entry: 4.5 A
